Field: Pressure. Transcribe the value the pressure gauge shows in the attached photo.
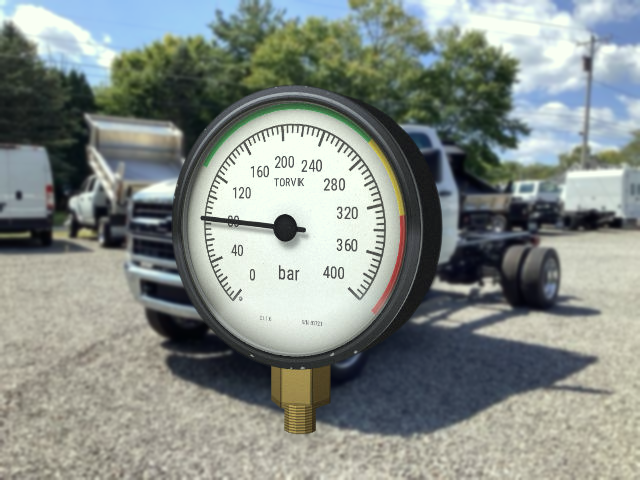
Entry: 80 bar
